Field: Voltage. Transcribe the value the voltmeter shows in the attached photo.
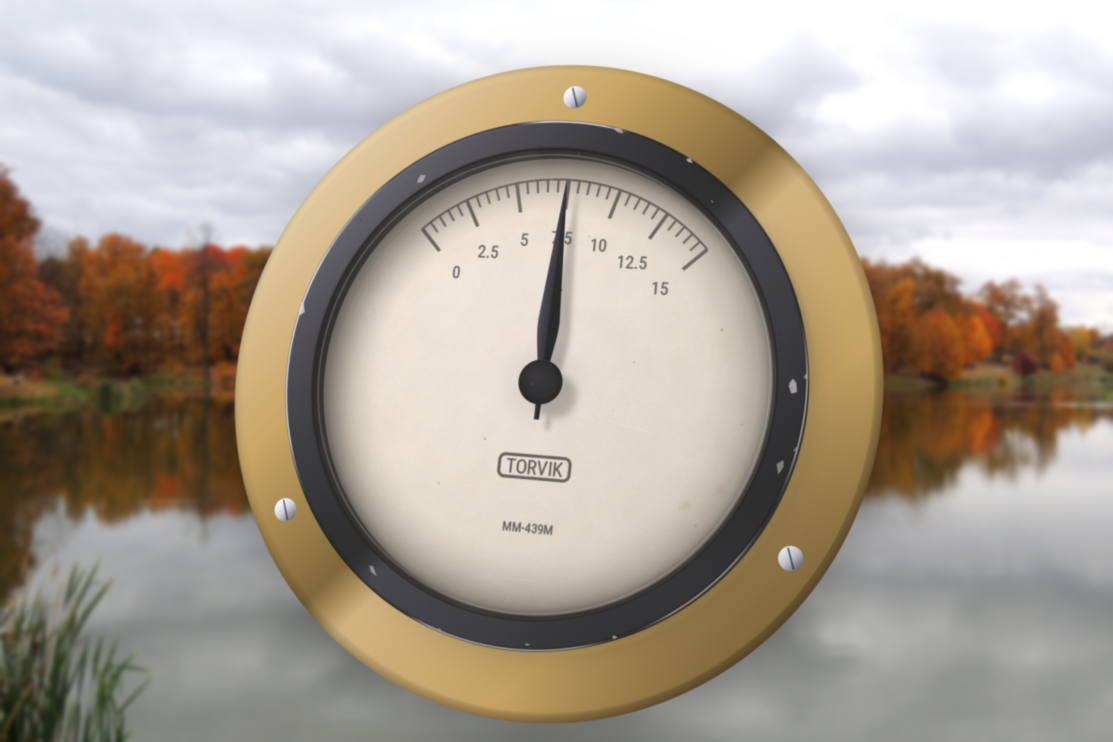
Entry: 7.5 V
